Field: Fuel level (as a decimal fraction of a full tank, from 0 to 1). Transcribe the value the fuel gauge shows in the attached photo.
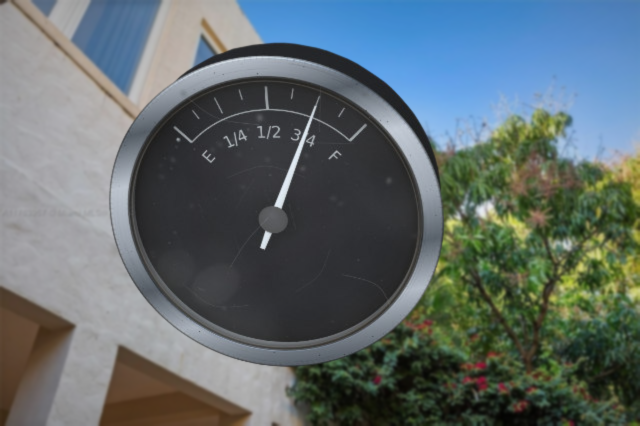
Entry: 0.75
